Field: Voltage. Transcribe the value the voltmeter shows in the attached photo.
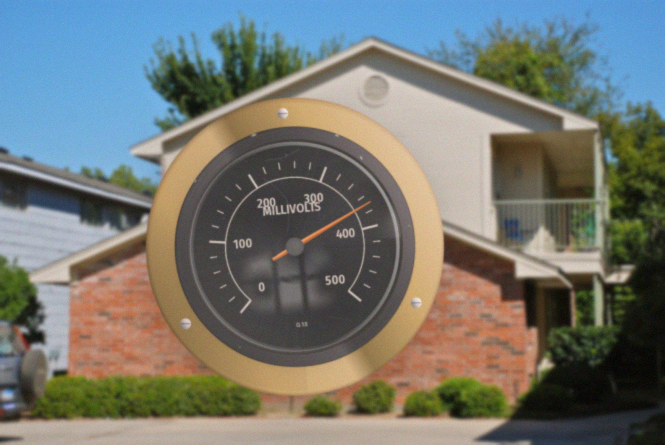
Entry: 370 mV
